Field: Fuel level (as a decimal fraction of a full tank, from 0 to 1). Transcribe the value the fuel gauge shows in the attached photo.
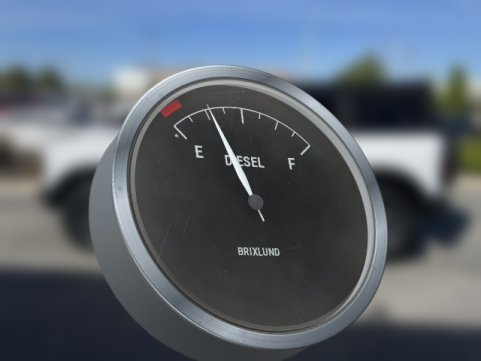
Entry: 0.25
